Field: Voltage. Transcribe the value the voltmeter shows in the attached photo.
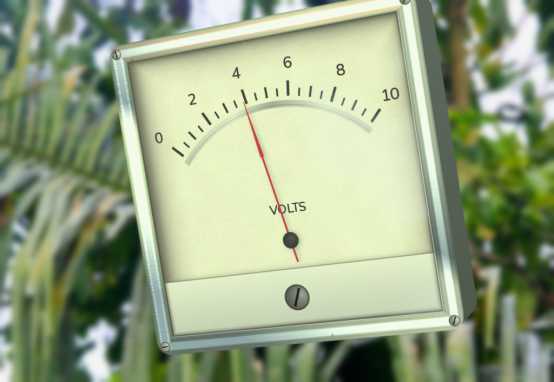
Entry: 4 V
